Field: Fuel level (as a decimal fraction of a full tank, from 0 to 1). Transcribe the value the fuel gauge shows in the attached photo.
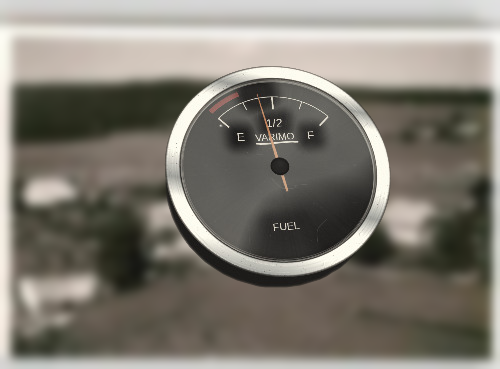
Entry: 0.375
